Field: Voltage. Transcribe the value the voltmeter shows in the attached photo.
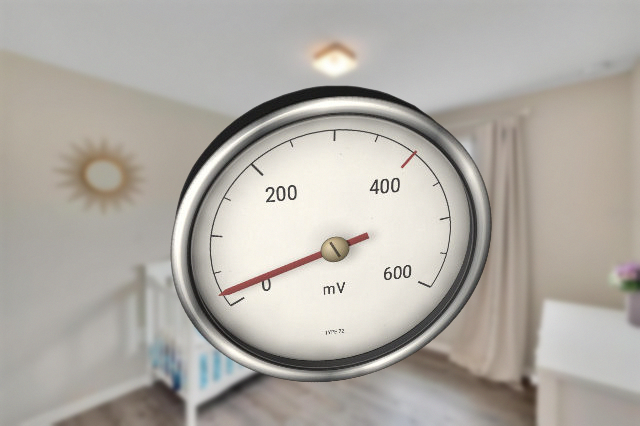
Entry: 25 mV
